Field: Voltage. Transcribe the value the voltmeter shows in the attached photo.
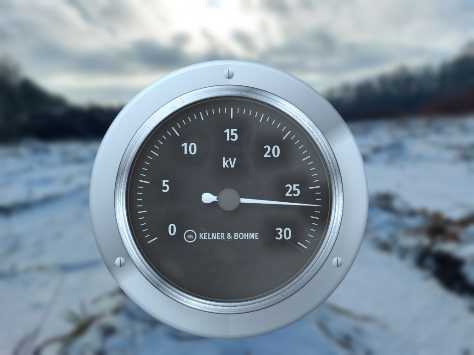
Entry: 26.5 kV
